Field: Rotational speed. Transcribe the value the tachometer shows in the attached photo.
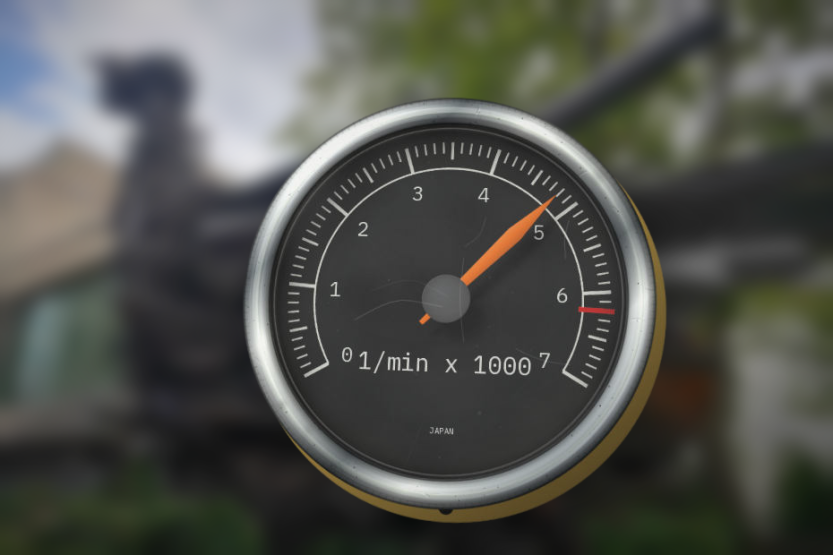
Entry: 4800 rpm
